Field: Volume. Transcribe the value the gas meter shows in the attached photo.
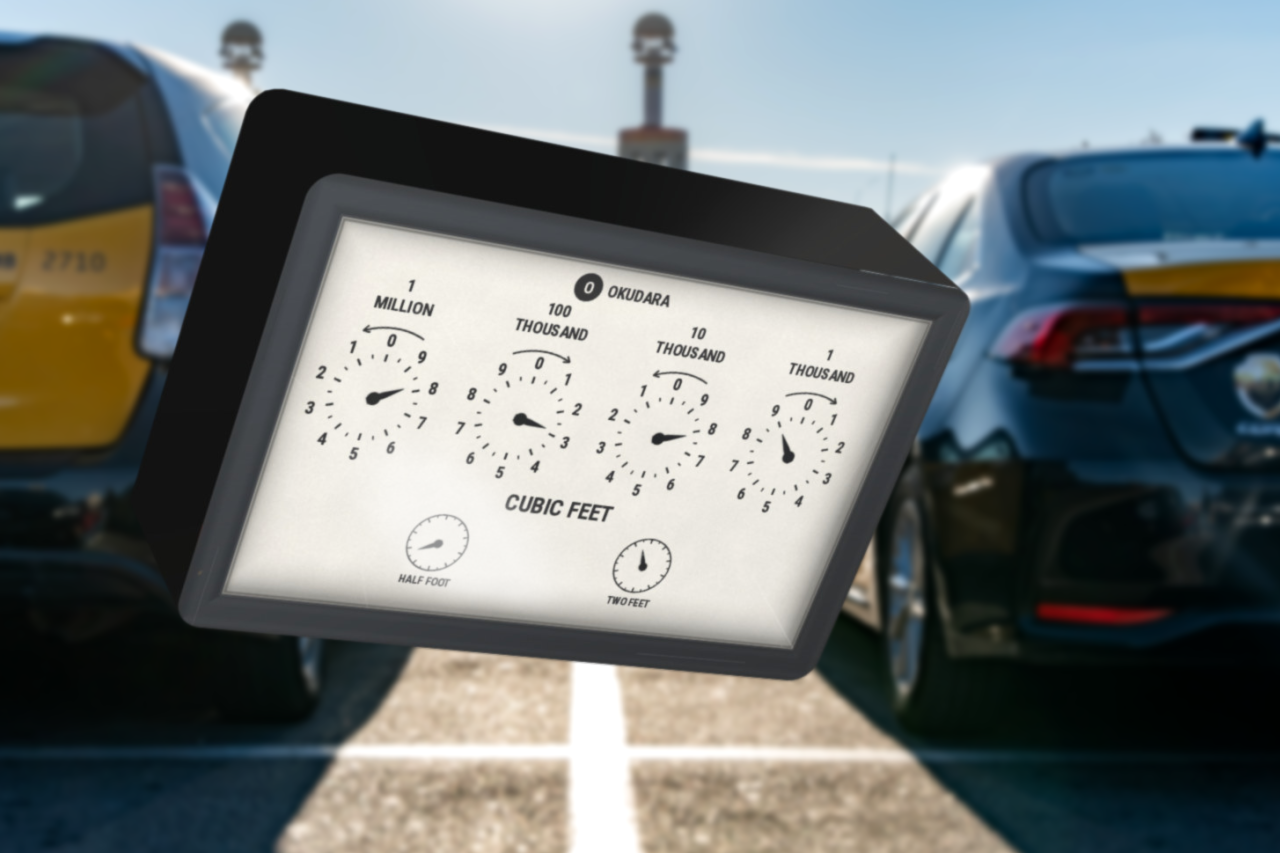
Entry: 827900 ft³
